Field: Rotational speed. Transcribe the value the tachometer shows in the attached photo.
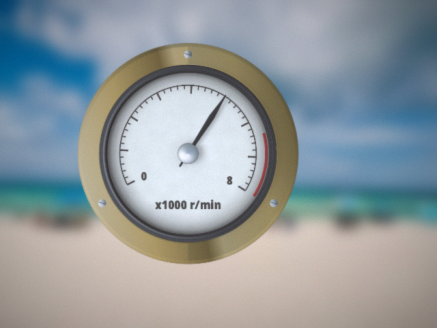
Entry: 5000 rpm
